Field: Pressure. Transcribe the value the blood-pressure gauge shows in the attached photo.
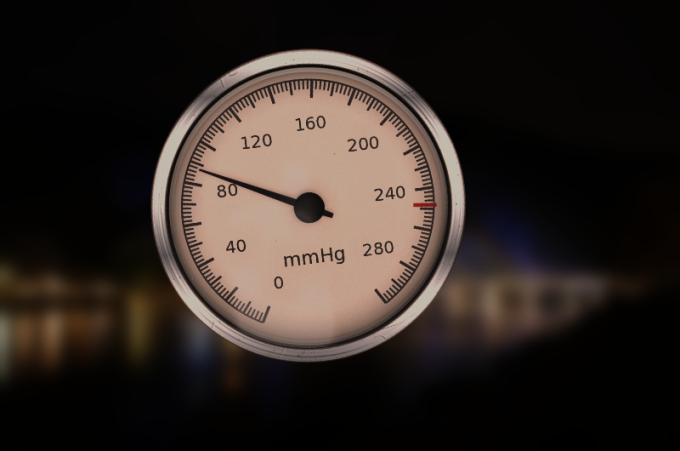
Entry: 88 mmHg
